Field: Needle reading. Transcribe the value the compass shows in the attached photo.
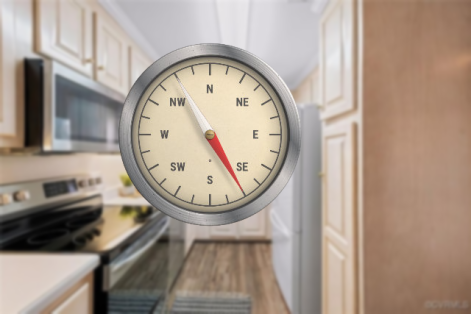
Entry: 150 °
